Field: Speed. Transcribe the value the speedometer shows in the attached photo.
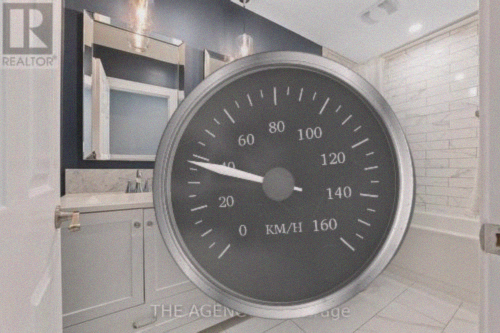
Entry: 37.5 km/h
